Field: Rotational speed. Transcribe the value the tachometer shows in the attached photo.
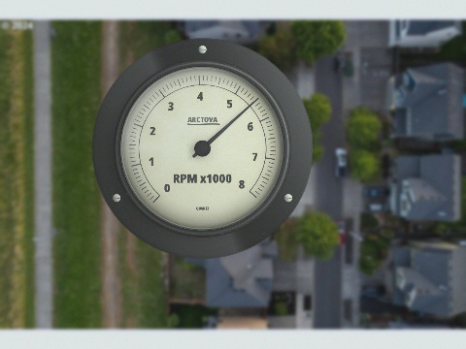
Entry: 5500 rpm
